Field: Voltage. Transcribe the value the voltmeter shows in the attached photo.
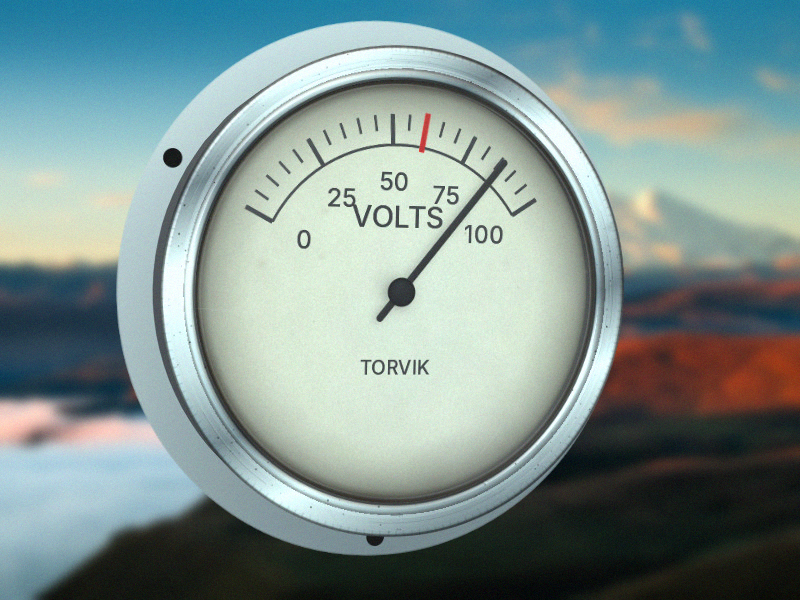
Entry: 85 V
